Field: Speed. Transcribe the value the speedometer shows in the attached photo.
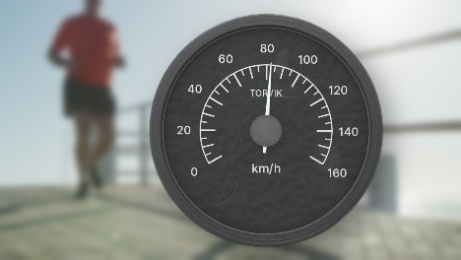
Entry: 82.5 km/h
